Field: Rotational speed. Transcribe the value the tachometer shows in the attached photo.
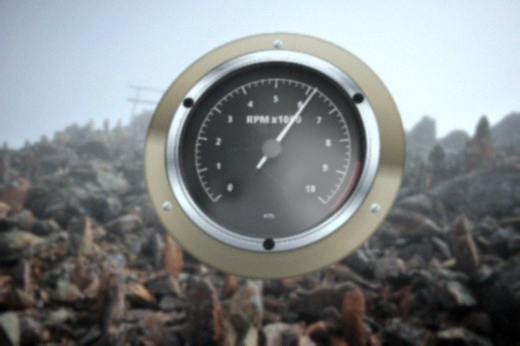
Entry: 6200 rpm
